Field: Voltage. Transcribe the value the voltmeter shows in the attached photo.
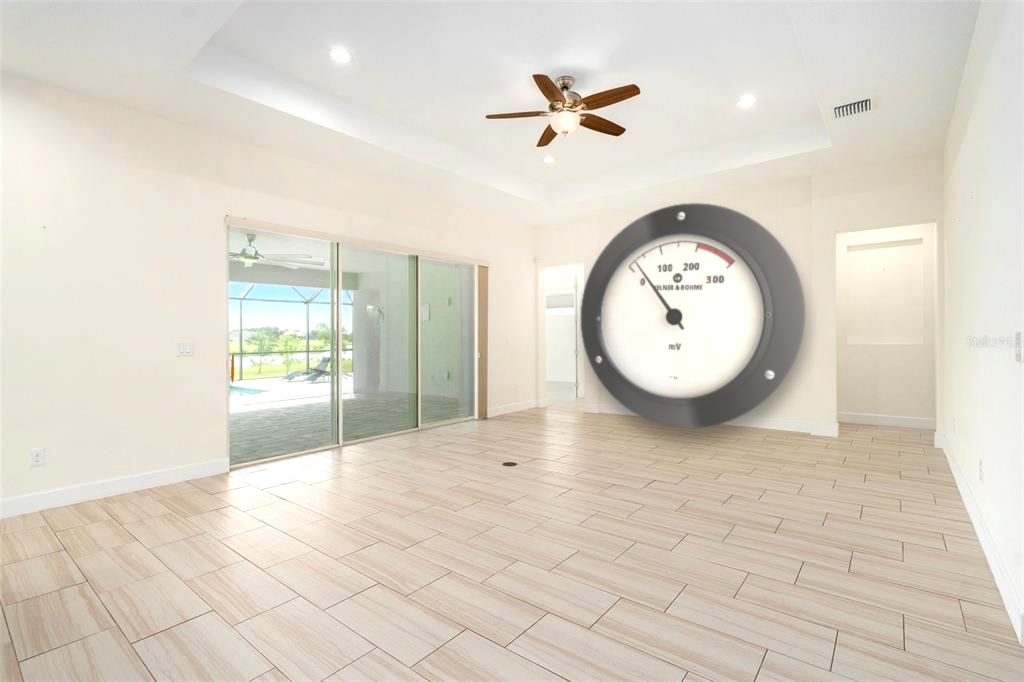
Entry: 25 mV
